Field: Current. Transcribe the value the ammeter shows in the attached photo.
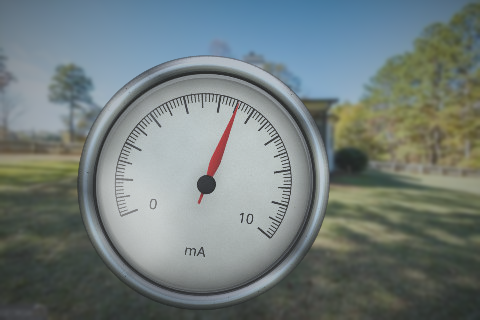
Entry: 5.5 mA
